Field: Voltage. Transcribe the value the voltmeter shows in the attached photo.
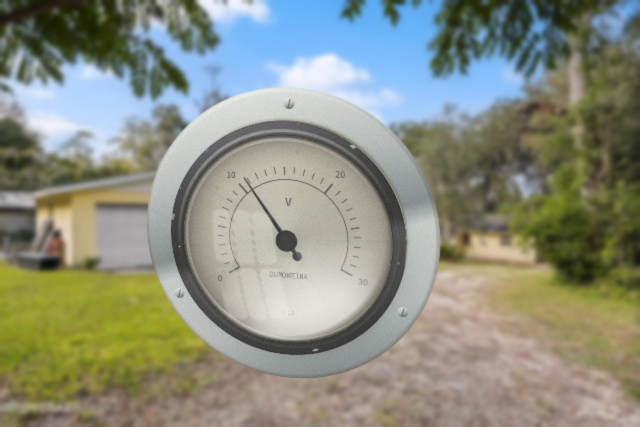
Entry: 11 V
